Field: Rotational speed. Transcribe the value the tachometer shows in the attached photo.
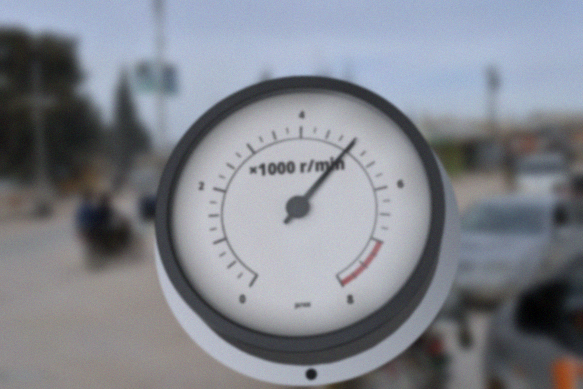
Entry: 5000 rpm
